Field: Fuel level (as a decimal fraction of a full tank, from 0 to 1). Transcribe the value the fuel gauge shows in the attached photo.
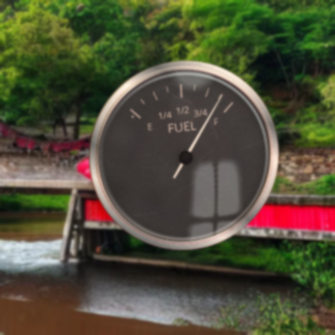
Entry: 0.875
